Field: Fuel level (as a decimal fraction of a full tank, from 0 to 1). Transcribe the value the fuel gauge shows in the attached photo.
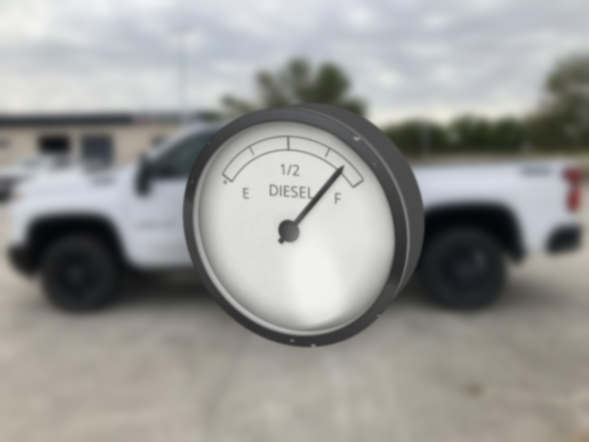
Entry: 0.875
